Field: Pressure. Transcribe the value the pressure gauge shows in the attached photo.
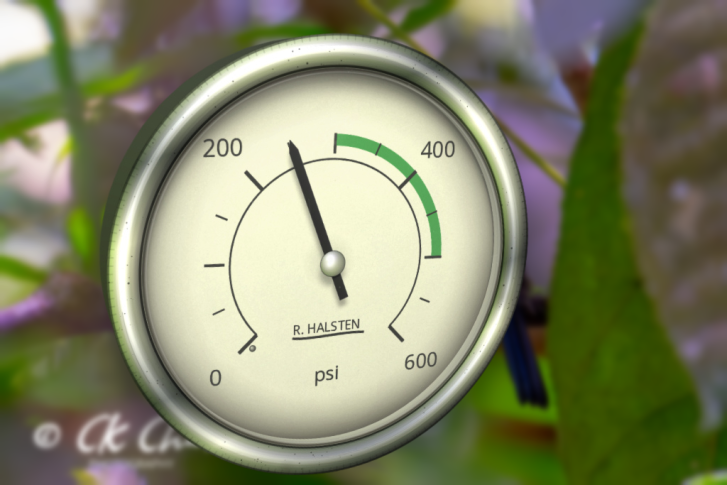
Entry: 250 psi
